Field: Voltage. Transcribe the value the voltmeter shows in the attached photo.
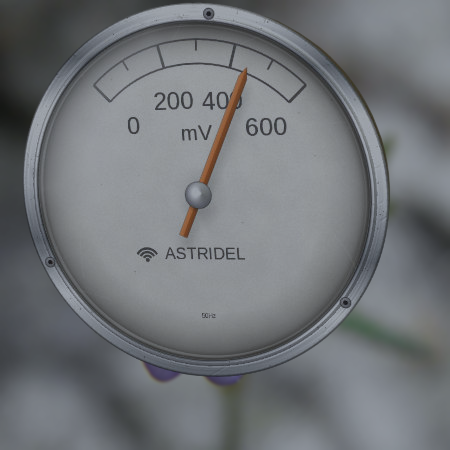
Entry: 450 mV
